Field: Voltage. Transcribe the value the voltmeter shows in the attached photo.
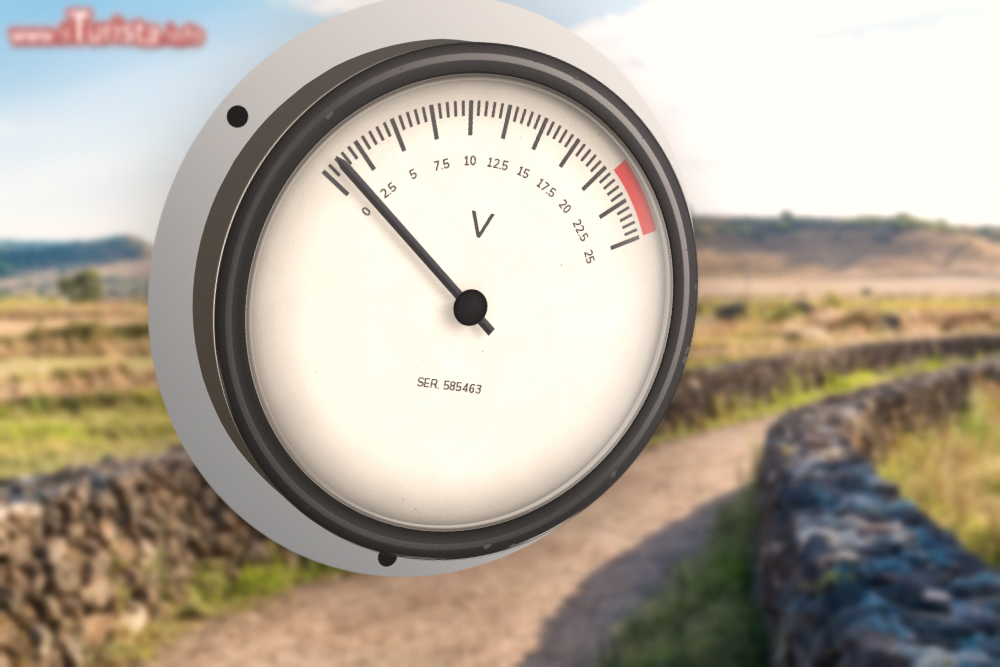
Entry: 1 V
